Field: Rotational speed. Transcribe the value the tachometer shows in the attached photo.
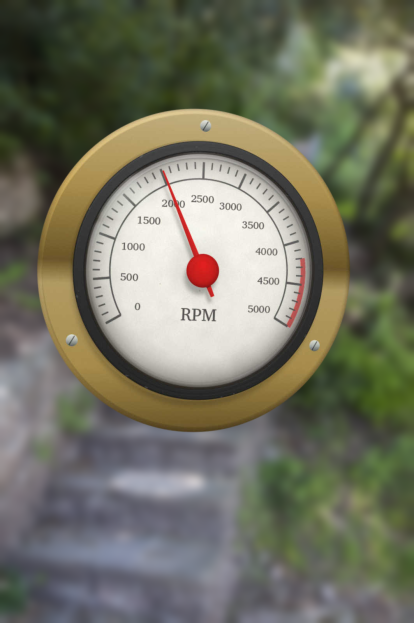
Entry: 2000 rpm
